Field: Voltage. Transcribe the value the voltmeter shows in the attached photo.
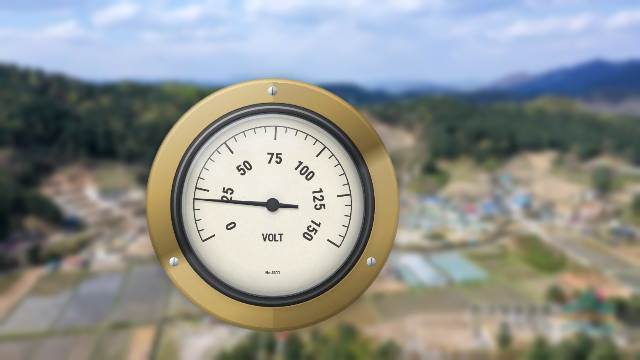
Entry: 20 V
